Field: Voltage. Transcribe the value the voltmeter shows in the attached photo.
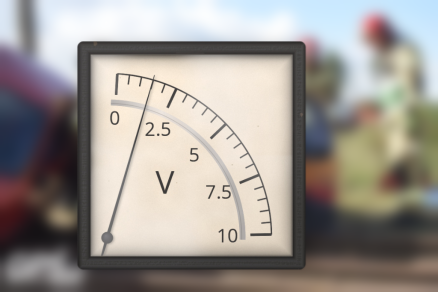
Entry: 1.5 V
